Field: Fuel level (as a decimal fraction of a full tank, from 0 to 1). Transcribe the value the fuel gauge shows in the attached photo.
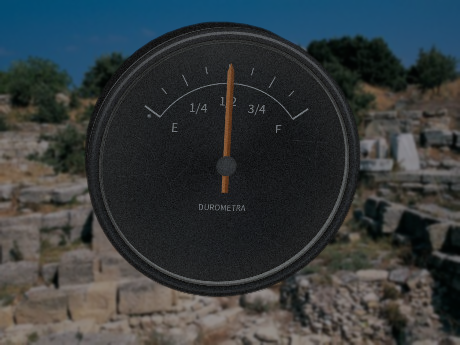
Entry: 0.5
